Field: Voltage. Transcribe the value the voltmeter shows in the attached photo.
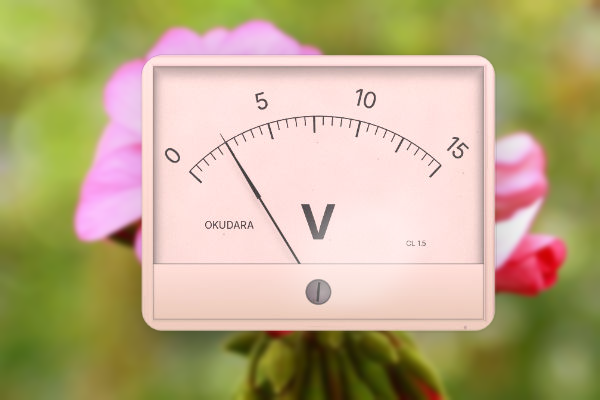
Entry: 2.5 V
